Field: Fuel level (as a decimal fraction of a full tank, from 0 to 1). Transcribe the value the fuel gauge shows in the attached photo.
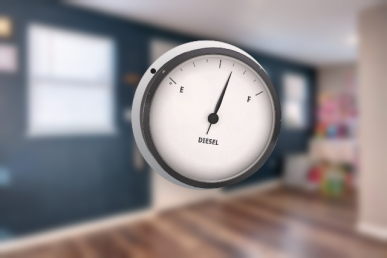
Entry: 0.625
